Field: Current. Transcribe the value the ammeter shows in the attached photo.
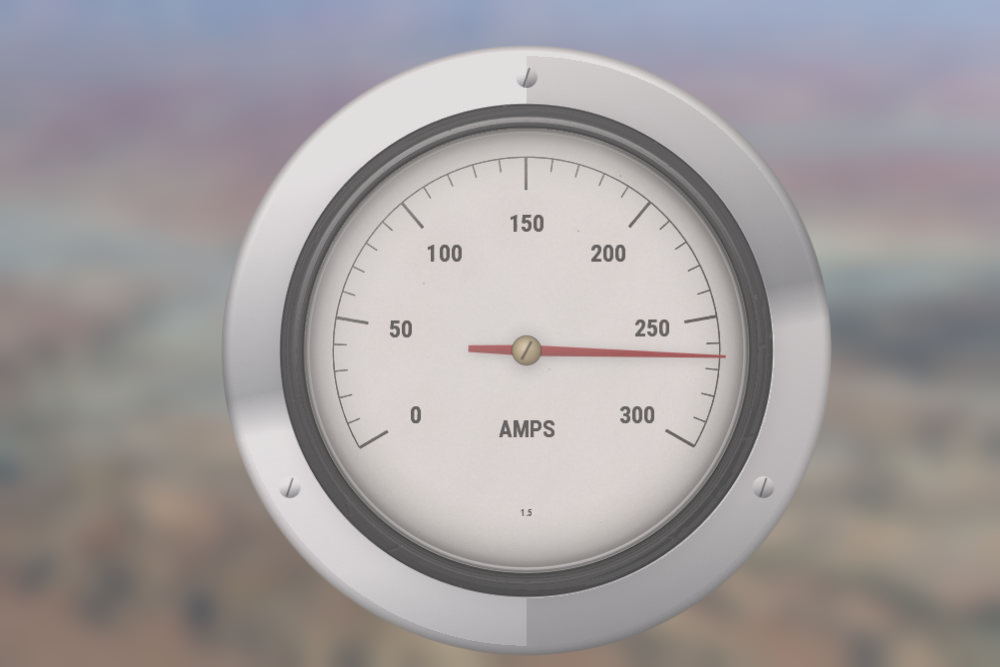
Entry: 265 A
